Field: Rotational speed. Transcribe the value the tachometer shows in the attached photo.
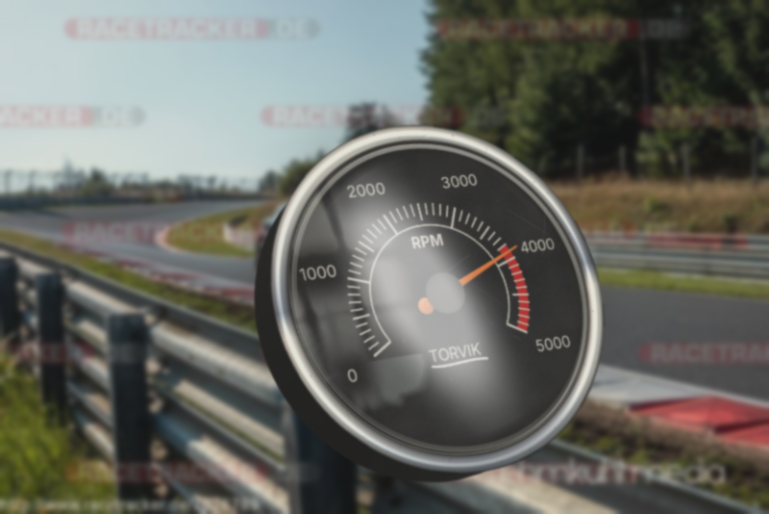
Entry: 3900 rpm
